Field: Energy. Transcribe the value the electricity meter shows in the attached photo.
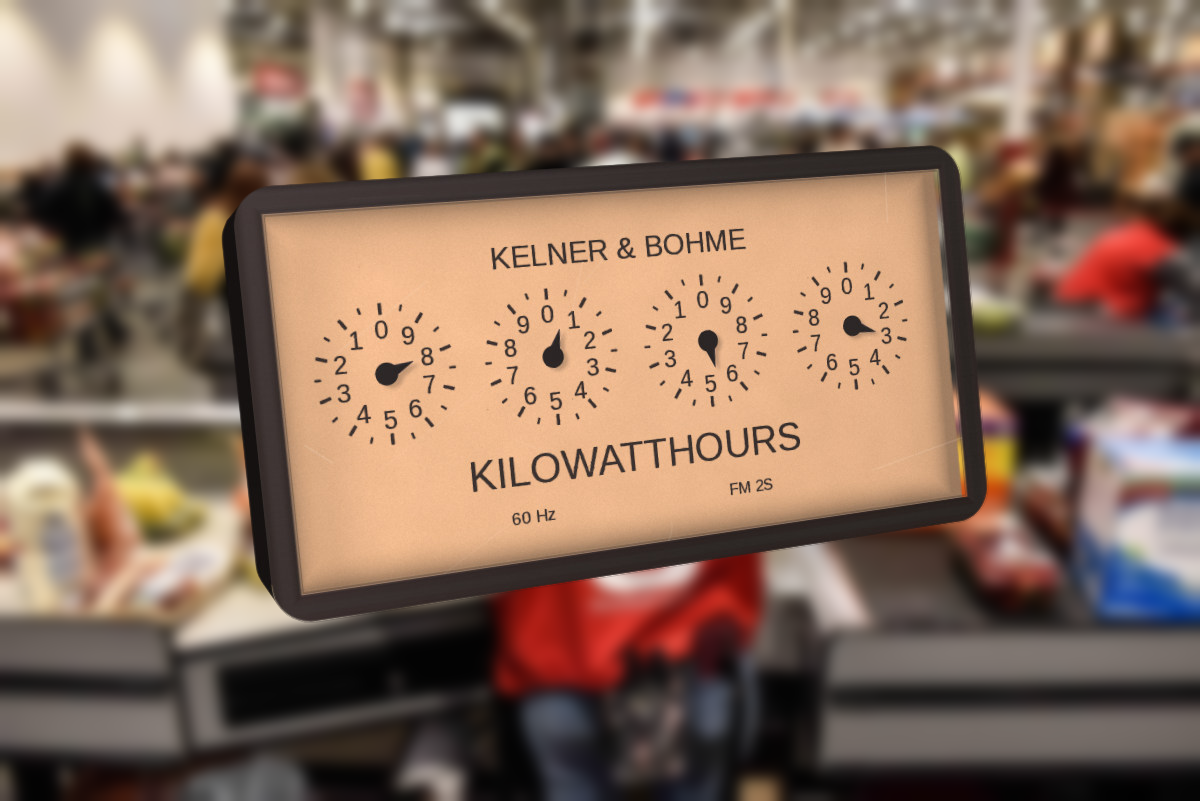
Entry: 8053 kWh
